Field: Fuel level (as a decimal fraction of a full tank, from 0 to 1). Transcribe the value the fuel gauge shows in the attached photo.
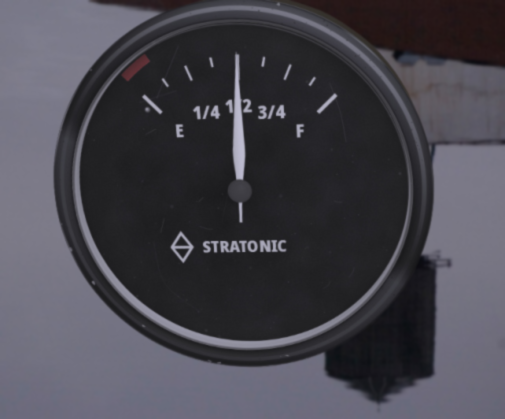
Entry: 0.5
